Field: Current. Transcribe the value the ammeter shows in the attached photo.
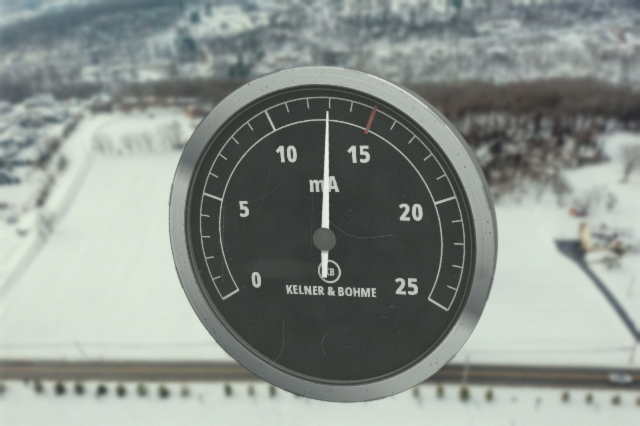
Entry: 13 mA
